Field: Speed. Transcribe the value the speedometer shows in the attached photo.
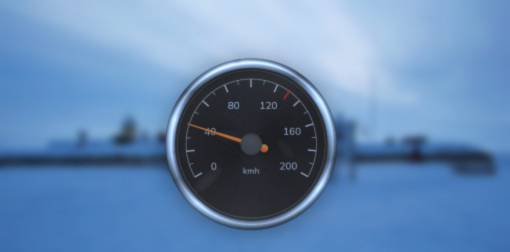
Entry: 40 km/h
